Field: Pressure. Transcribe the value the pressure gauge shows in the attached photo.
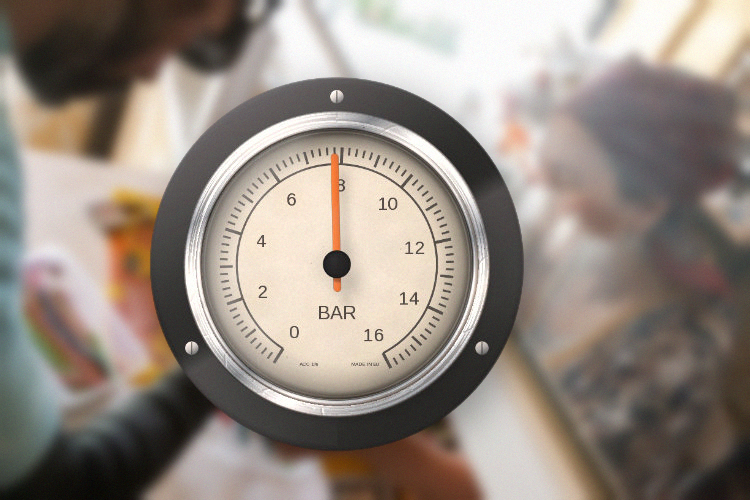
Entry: 7.8 bar
